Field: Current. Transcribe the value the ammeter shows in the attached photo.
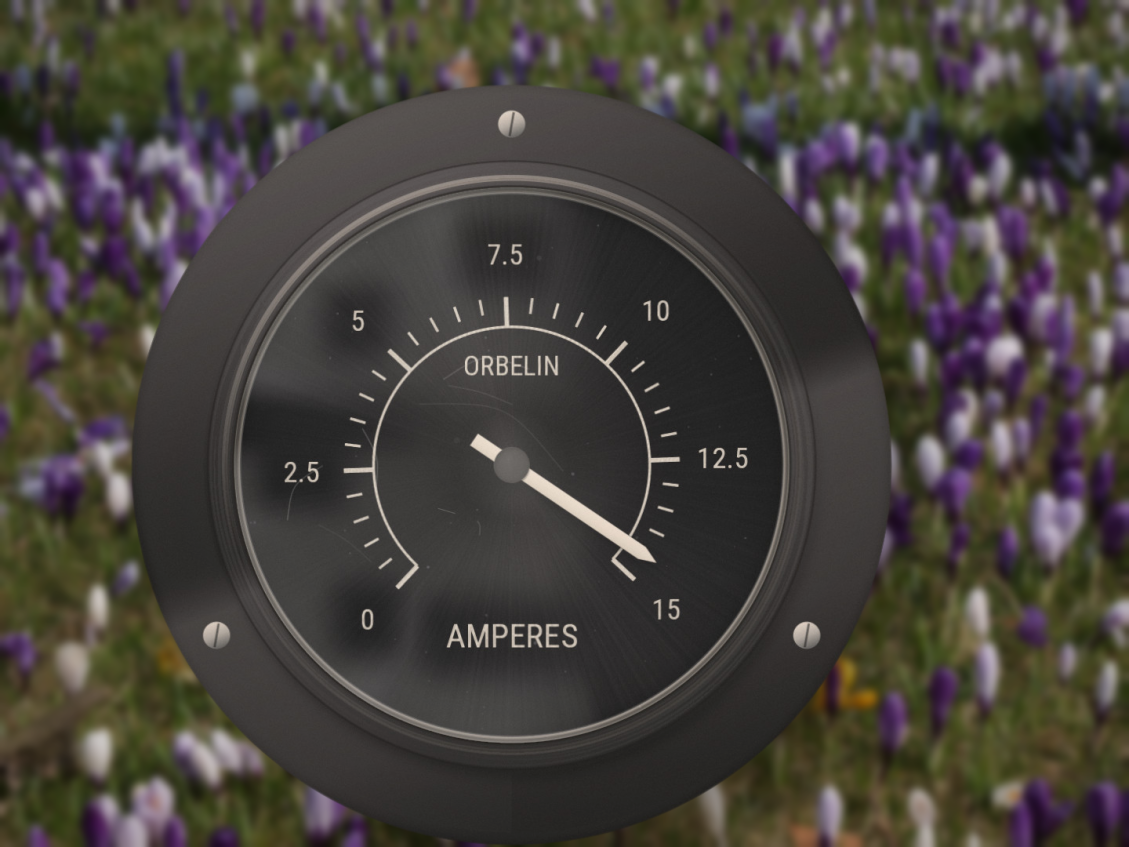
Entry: 14.5 A
